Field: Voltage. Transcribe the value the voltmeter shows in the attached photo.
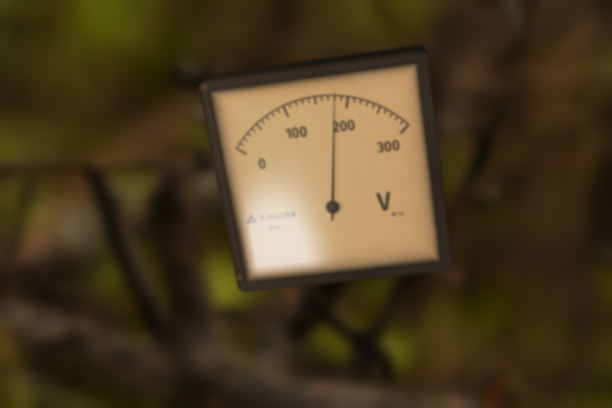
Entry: 180 V
